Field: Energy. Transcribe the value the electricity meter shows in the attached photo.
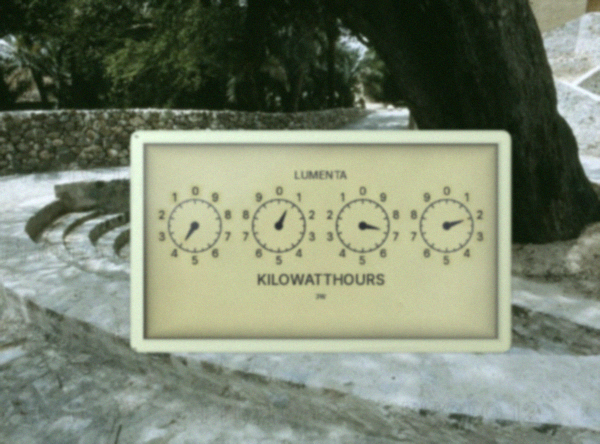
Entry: 4072 kWh
